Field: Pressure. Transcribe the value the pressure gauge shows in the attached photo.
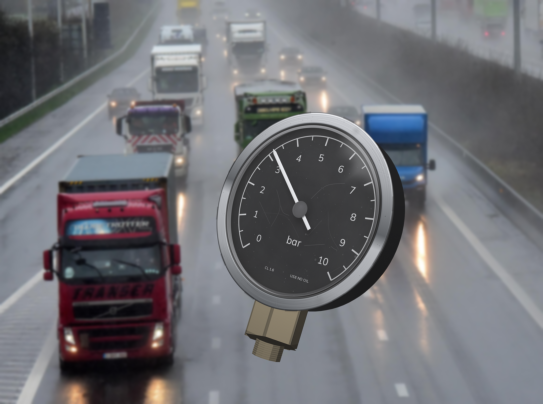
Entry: 3.25 bar
